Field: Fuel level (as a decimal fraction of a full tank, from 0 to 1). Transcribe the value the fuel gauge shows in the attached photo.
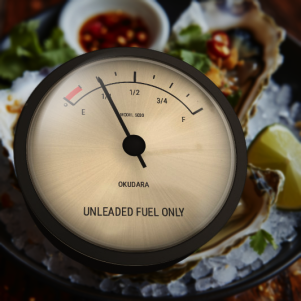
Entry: 0.25
